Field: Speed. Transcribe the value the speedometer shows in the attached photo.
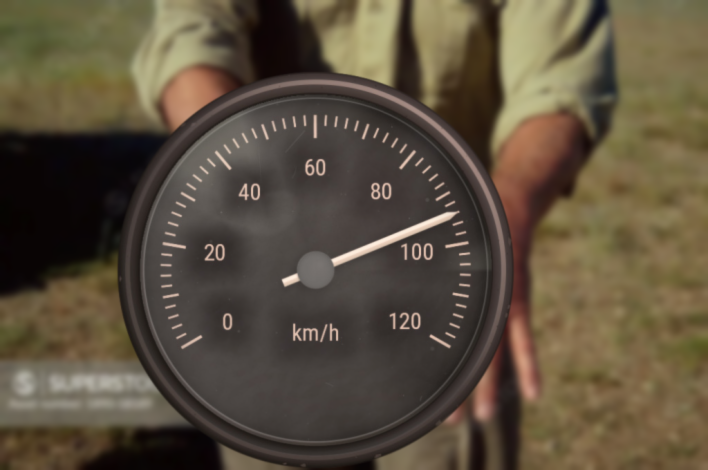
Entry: 94 km/h
